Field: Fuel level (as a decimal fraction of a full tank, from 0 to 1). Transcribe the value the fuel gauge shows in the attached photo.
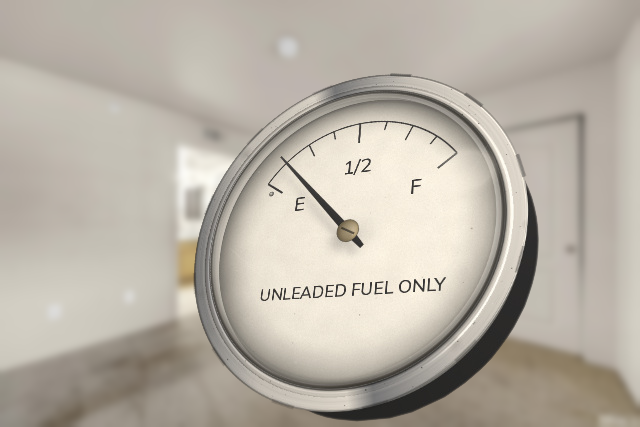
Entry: 0.125
